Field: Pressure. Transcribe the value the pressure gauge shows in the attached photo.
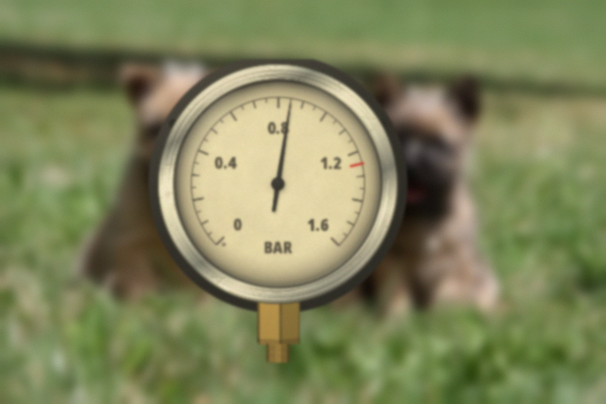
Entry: 0.85 bar
